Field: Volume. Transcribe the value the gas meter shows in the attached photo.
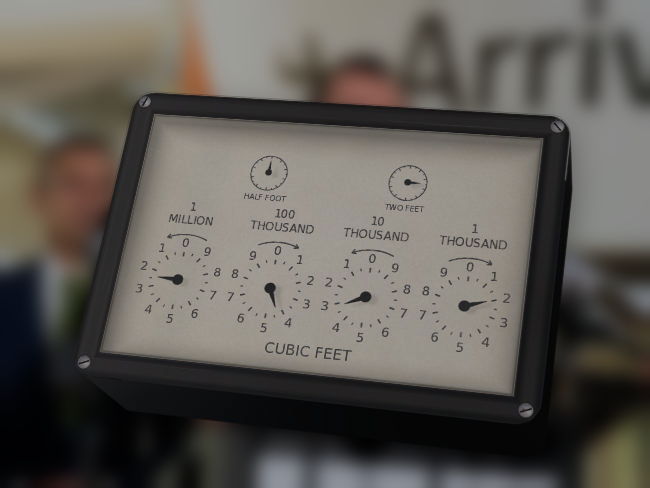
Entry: 243200 ft³
